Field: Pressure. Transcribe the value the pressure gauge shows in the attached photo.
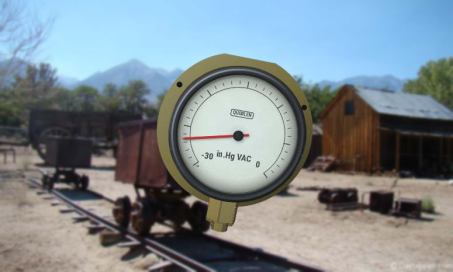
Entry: -26.5 inHg
